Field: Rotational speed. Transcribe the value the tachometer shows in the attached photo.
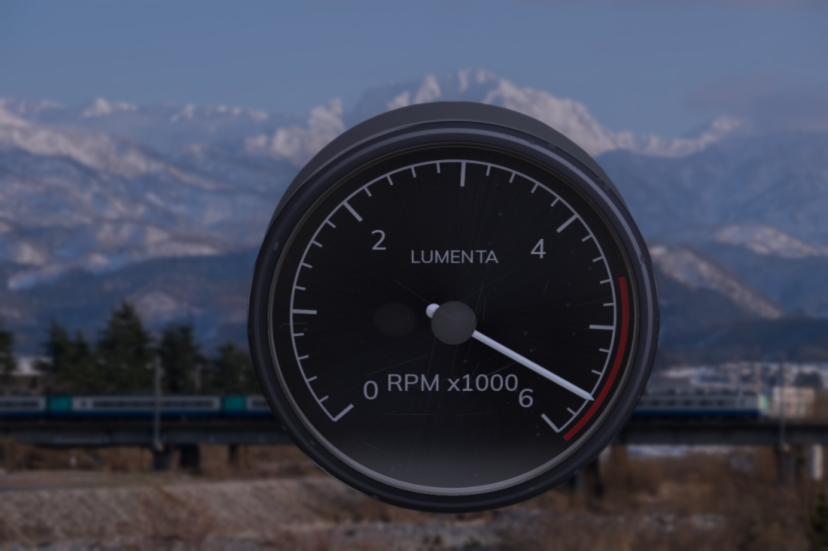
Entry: 5600 rpm
